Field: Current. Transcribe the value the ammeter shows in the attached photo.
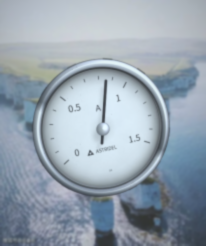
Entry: 0.85 A
